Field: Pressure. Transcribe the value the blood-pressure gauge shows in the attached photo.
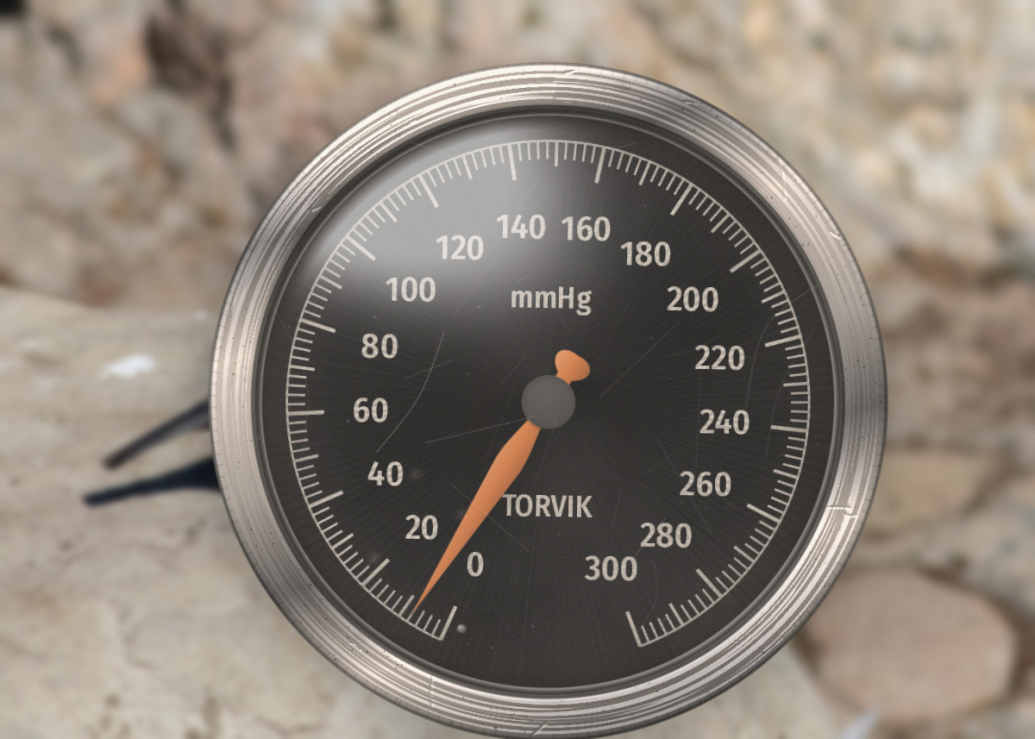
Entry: 8 mmHg
